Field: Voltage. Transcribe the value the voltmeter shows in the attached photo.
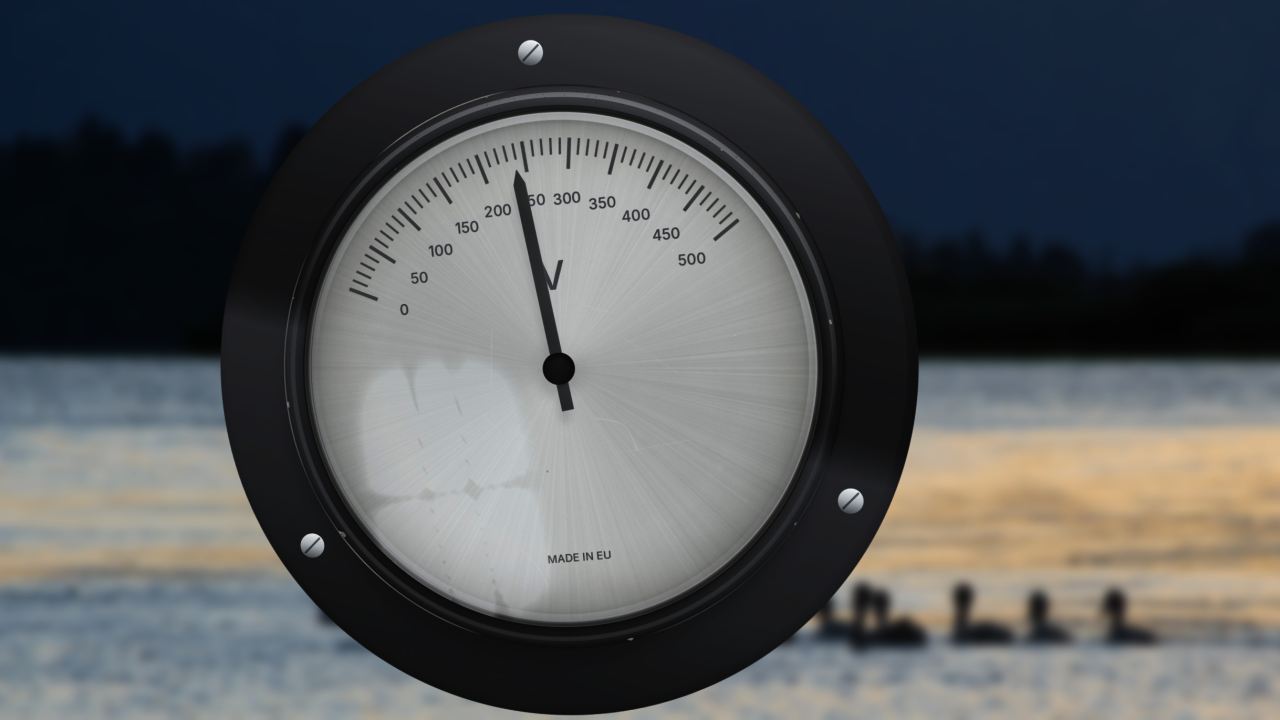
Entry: 240 V
